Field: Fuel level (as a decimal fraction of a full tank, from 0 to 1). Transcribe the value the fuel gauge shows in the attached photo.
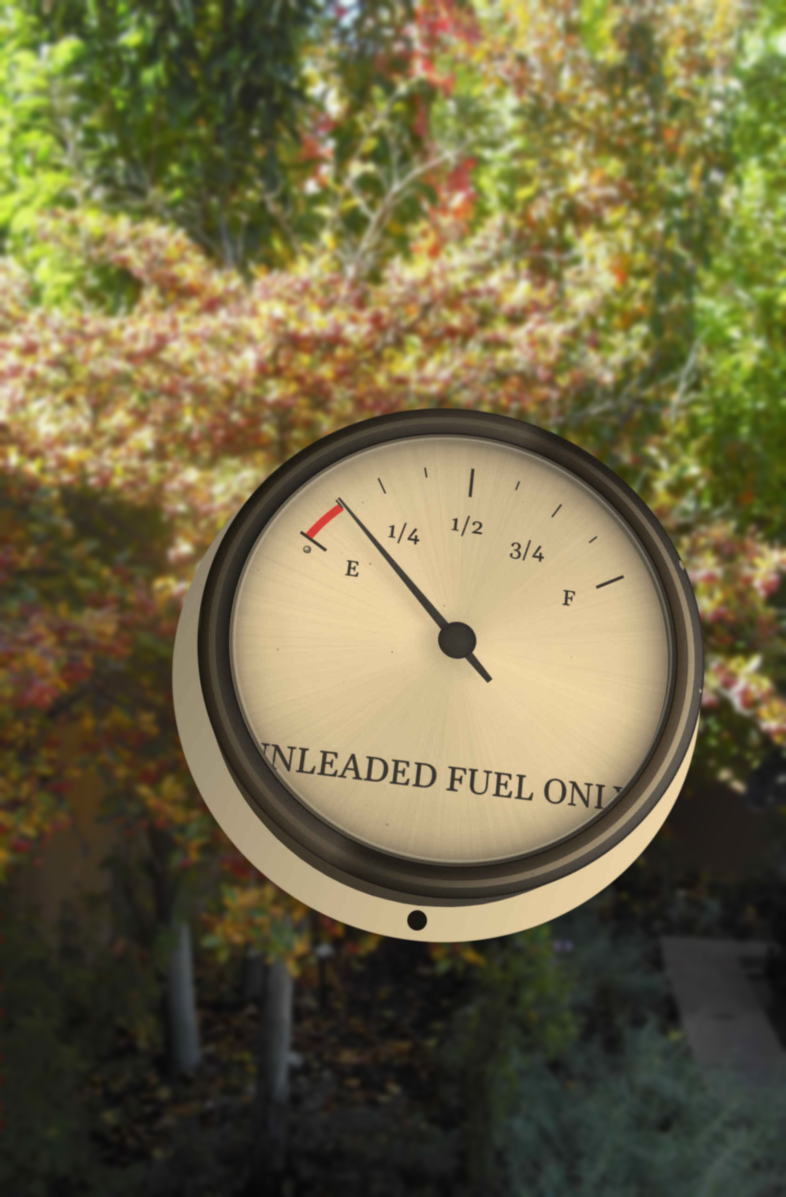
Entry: 0.125
